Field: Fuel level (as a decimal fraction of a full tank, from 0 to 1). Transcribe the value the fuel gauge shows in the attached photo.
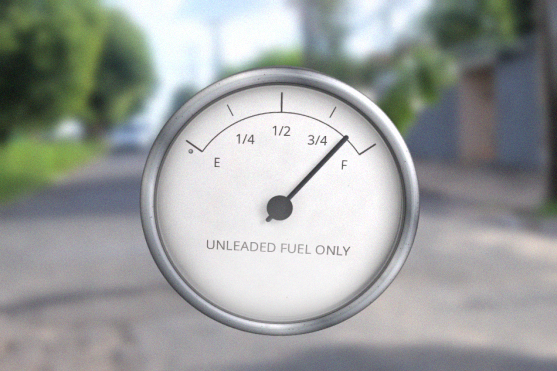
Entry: 0.875
